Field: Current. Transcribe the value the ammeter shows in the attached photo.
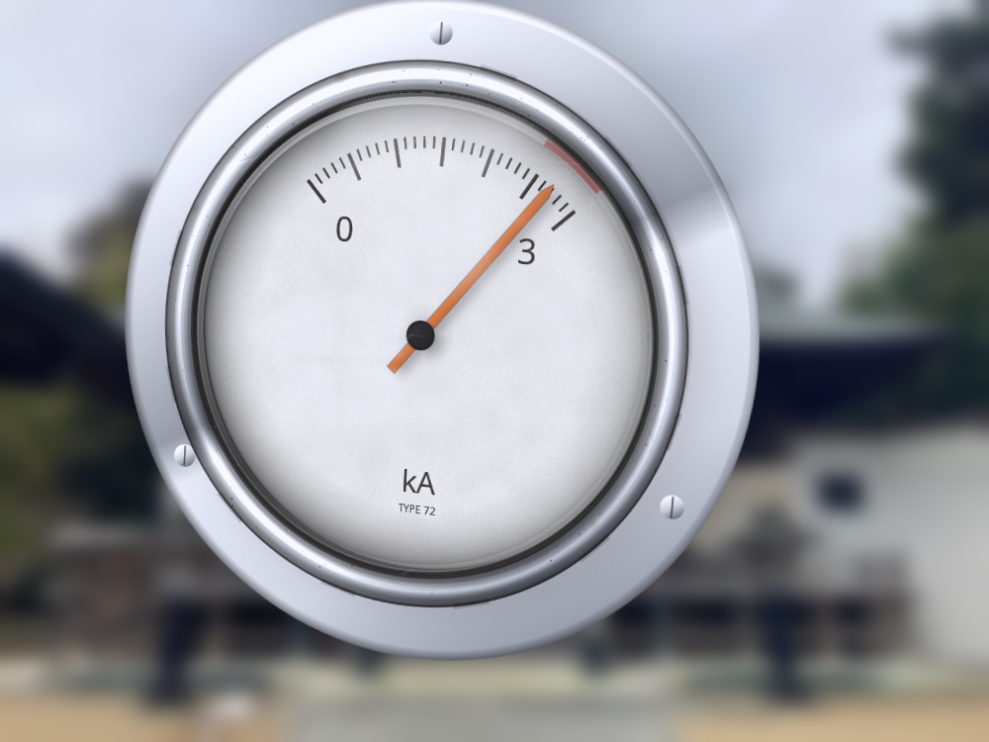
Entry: 2.7 kA
